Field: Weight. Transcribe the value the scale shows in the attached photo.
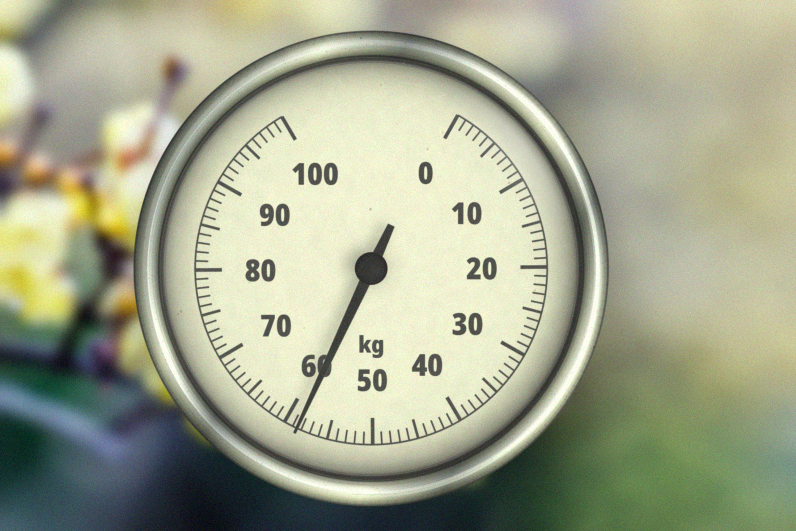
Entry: 58.5 kg
